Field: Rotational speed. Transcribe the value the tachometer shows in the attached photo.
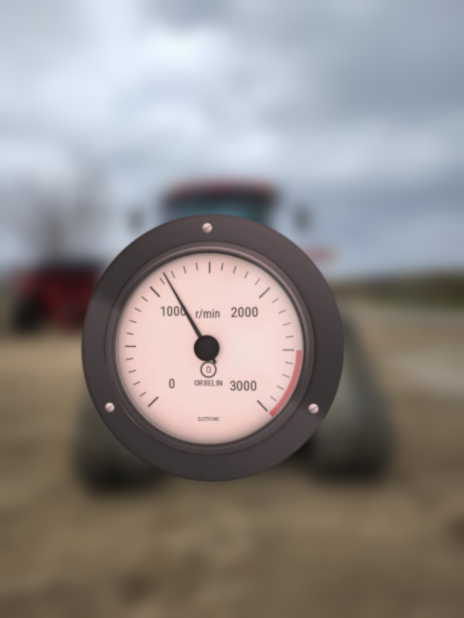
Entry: 1150 rpm
